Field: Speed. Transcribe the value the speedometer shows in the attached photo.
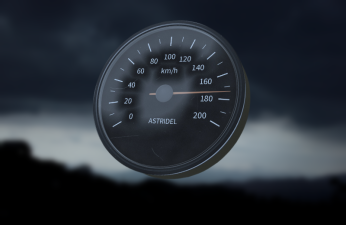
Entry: 175 km/h
